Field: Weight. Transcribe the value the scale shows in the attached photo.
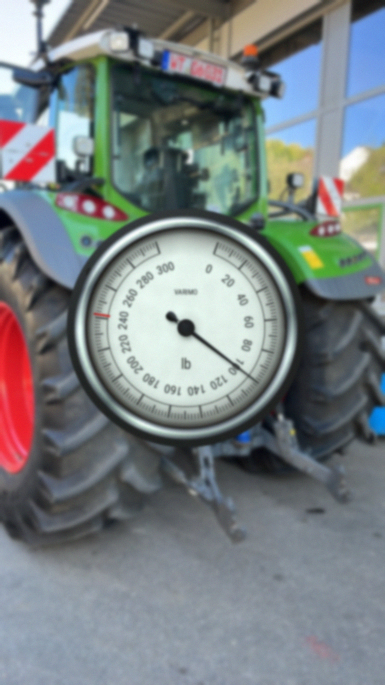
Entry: 100 lb
